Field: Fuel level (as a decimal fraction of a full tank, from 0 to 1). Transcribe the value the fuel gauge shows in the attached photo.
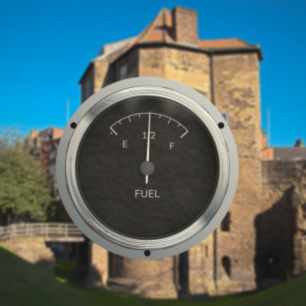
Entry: 0.5
